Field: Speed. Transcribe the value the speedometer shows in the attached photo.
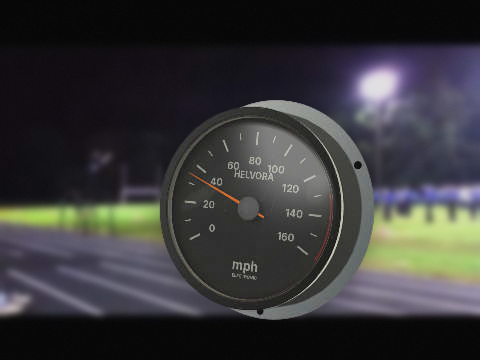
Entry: 35 mph
